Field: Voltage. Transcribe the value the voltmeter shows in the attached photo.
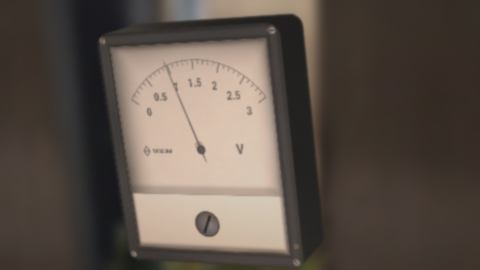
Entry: 1 V
